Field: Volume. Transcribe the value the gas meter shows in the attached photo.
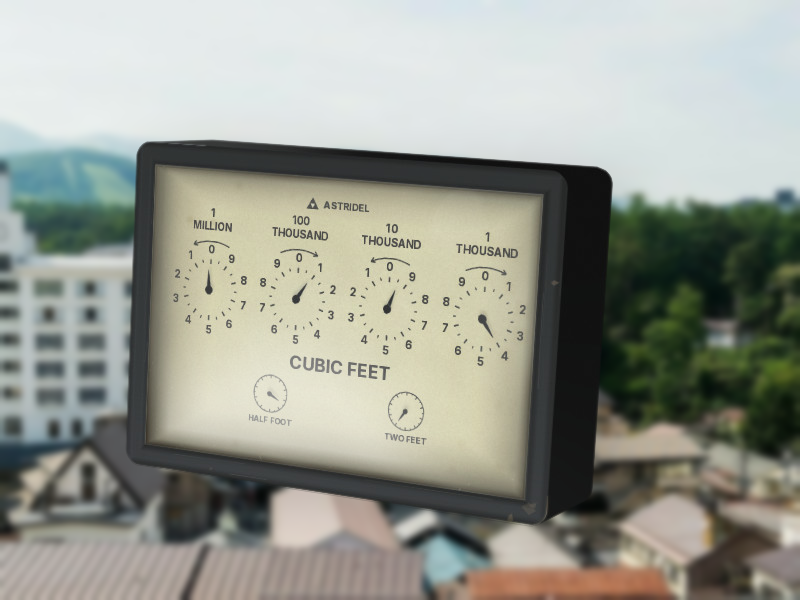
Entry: 9400 ft³
